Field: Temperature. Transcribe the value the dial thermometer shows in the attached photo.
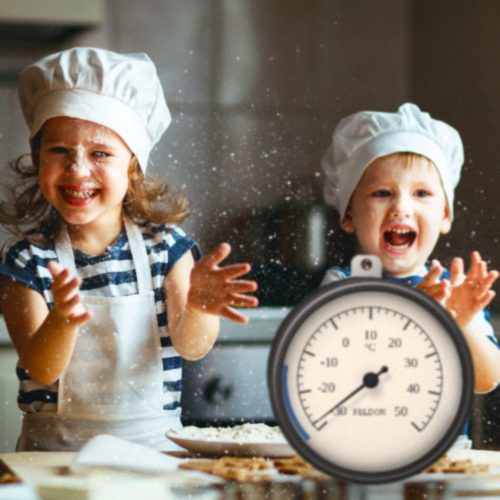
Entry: -28 °C
